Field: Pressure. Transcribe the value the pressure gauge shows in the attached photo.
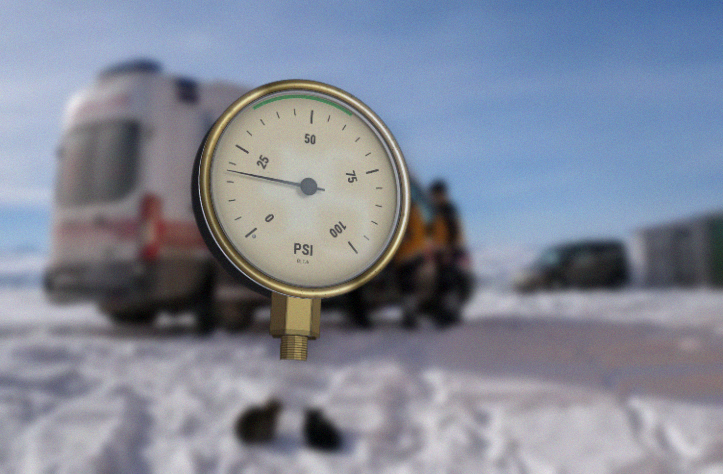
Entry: 17.5 psi
